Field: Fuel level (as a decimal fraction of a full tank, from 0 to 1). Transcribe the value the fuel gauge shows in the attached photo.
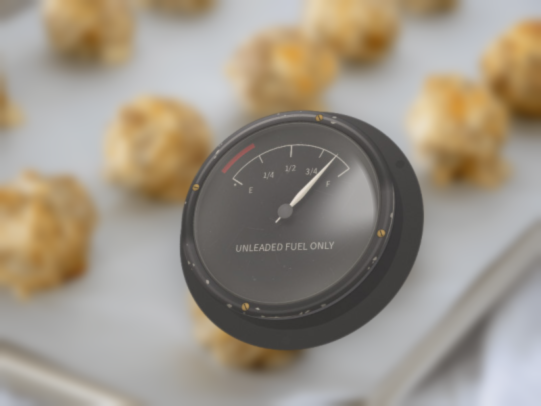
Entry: 0.875
